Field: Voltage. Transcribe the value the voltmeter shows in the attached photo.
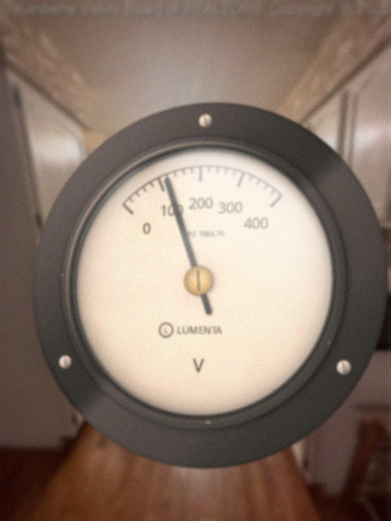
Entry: 120 V
